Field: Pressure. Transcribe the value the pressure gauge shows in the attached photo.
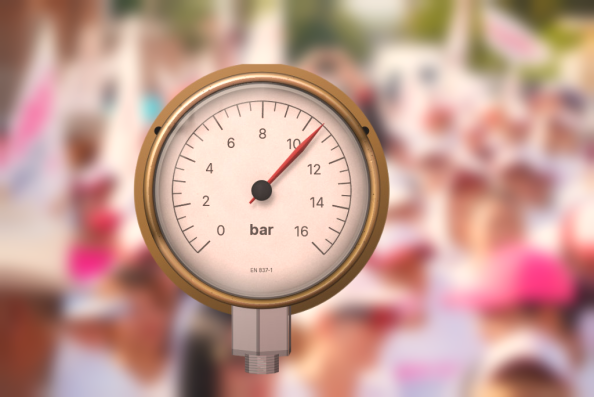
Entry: 10.5 bar
